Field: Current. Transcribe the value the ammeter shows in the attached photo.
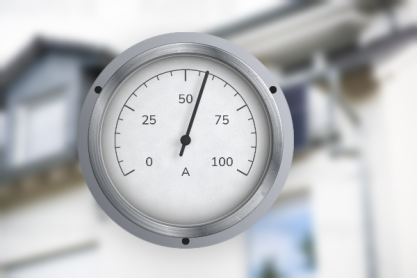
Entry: 57.5 A
